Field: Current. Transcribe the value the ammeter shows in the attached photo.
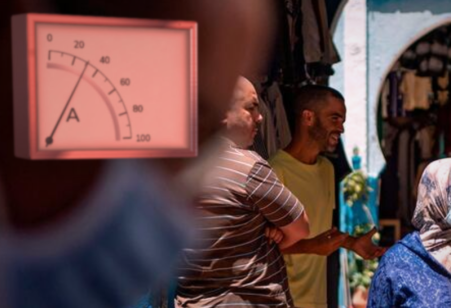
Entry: 30 A
